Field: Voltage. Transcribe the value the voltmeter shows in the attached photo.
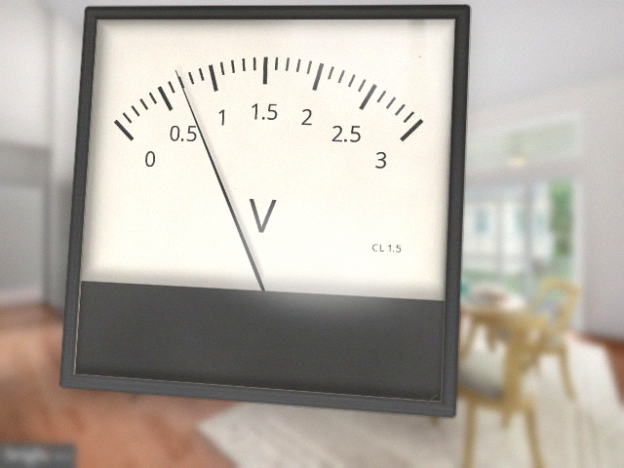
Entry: 0.7 V
